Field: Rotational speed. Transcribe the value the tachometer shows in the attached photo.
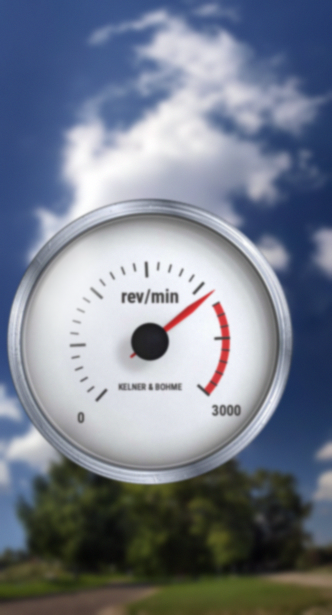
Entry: 2100 rpm
